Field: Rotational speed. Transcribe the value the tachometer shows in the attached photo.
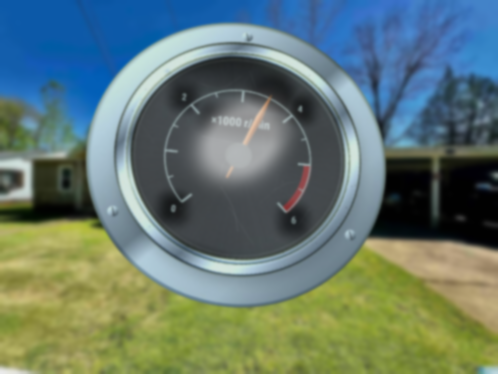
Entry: 3500 rpm
